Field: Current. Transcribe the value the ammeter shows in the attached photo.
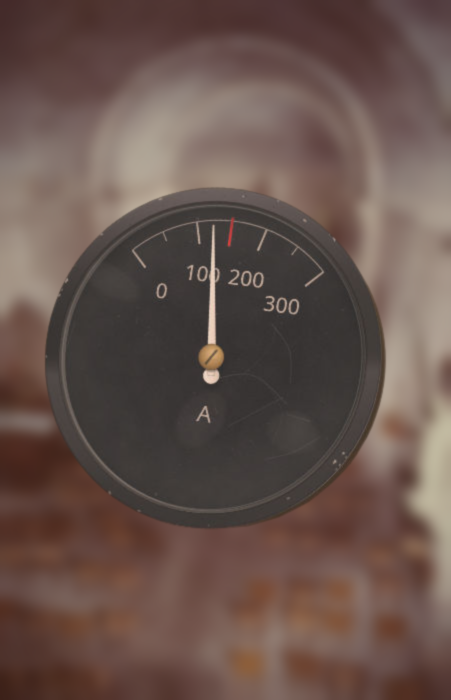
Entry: 125 A
